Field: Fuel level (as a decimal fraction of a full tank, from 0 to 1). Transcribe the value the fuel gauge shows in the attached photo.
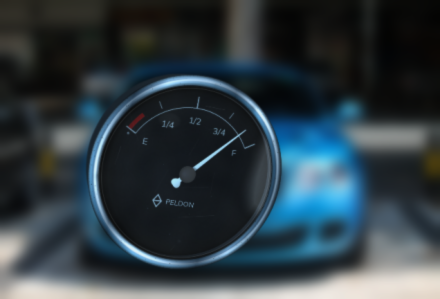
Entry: 0.875
